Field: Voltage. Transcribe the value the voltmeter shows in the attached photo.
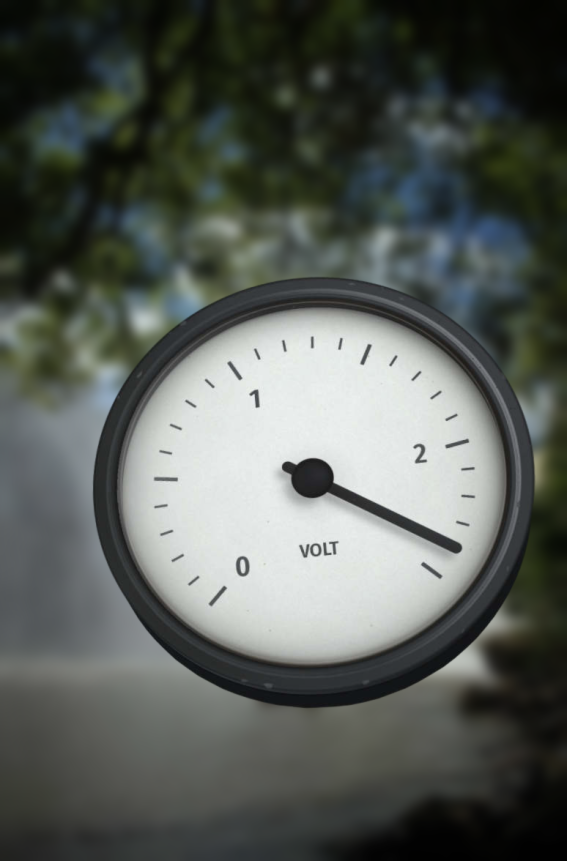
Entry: 2.4 V
